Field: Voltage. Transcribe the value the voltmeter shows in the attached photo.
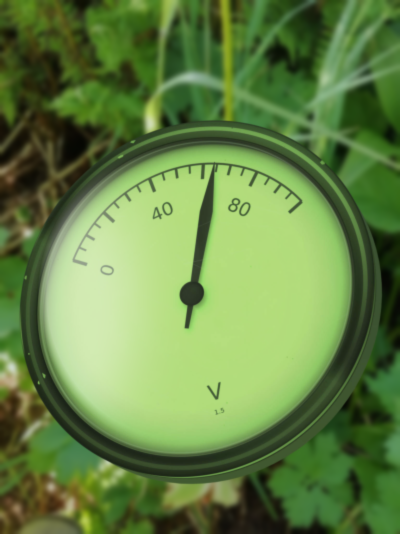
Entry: 65 V
